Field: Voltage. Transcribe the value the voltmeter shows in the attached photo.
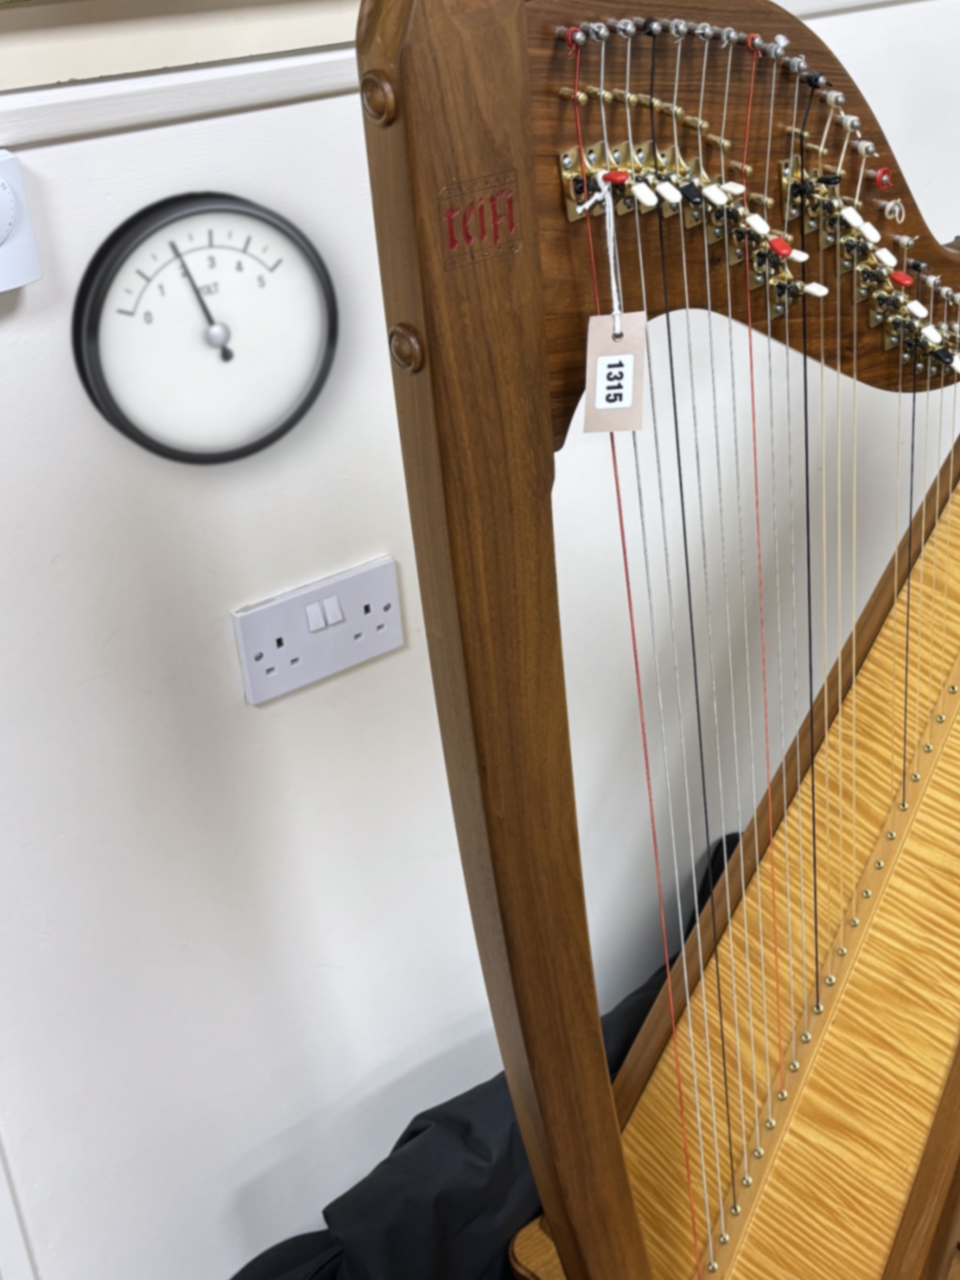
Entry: 2 V
